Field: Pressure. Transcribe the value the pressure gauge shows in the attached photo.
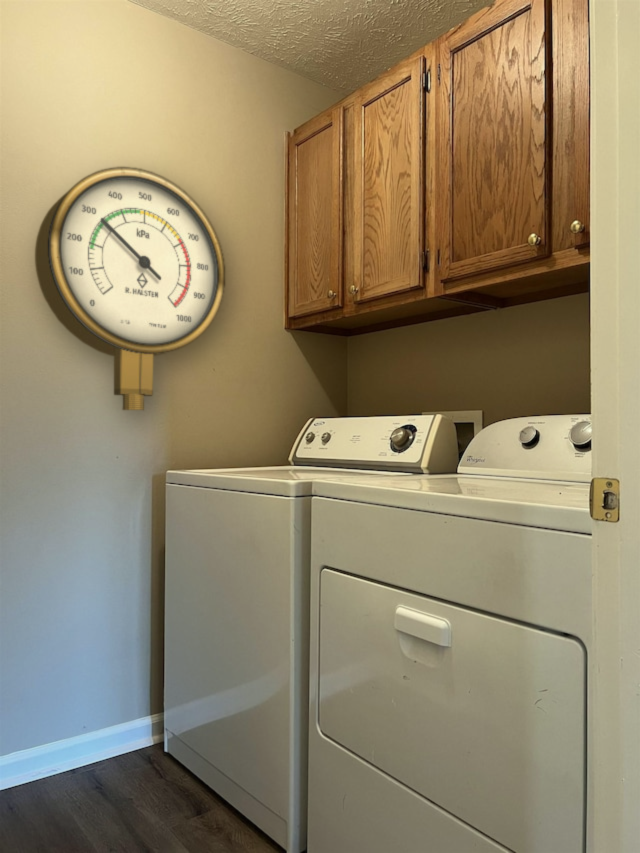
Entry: 300 kPa
